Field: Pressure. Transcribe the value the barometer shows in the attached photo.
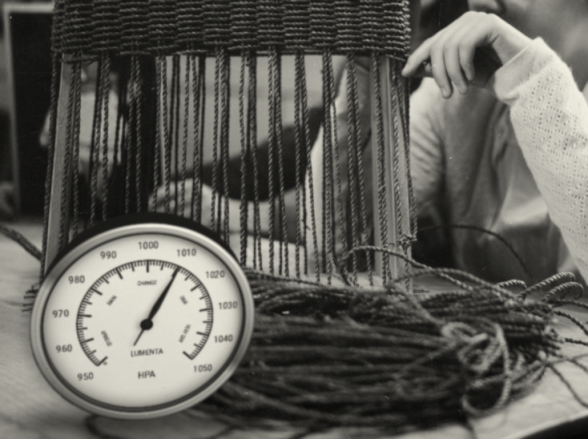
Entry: 1010 hPa
